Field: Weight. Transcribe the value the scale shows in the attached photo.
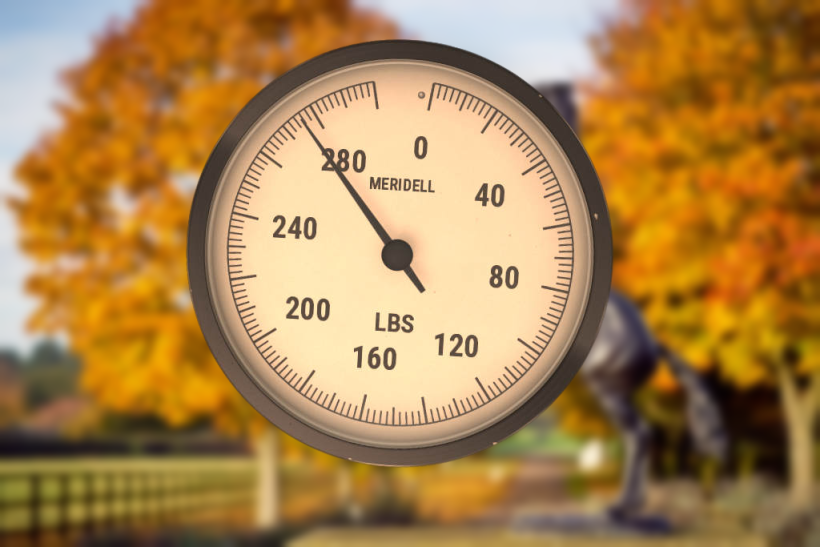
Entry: 276 lb
